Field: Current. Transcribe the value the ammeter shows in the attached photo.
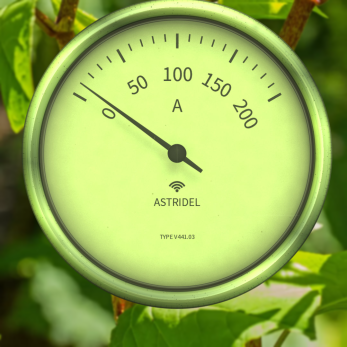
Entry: 10 A
